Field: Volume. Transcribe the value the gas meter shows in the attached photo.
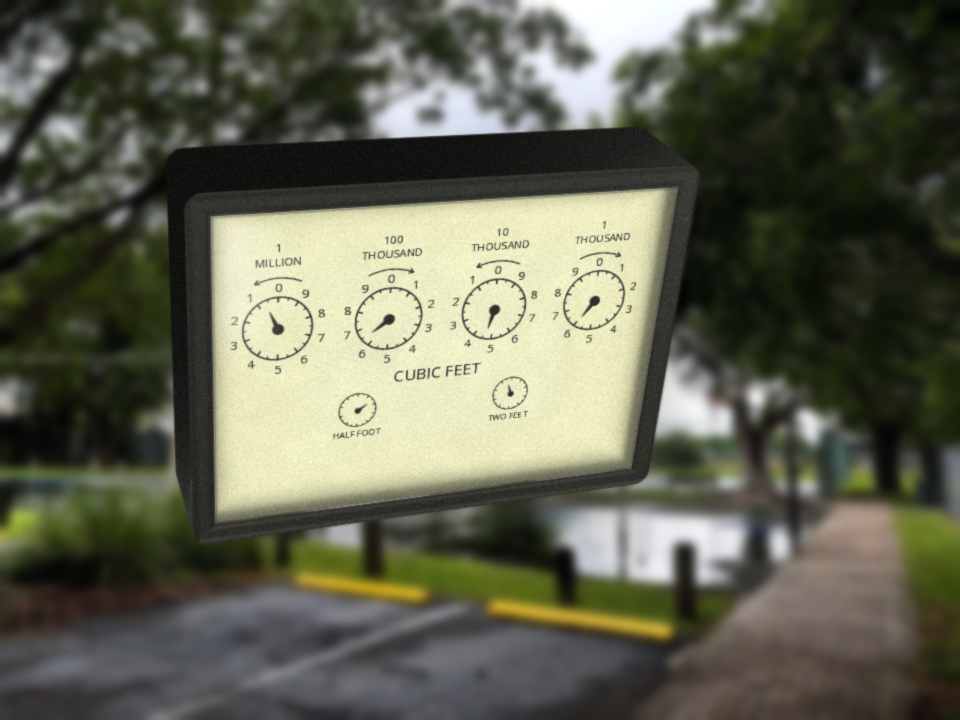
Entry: 64600 ft³
